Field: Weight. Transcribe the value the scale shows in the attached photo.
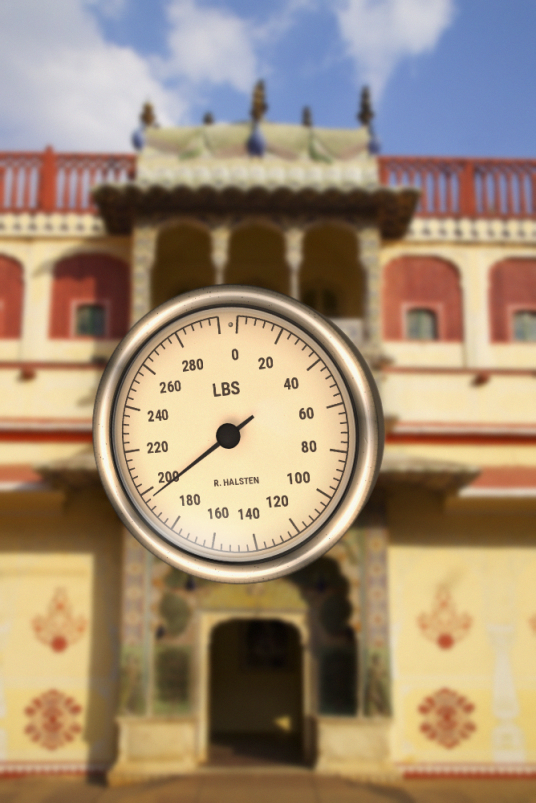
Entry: 196 lb
